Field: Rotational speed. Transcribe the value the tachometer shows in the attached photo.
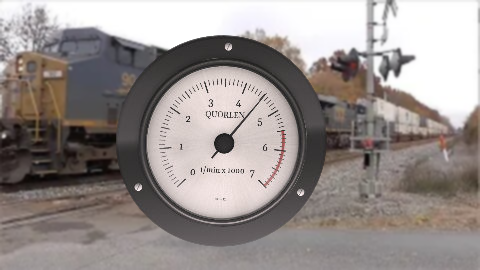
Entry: 4500 rpm
